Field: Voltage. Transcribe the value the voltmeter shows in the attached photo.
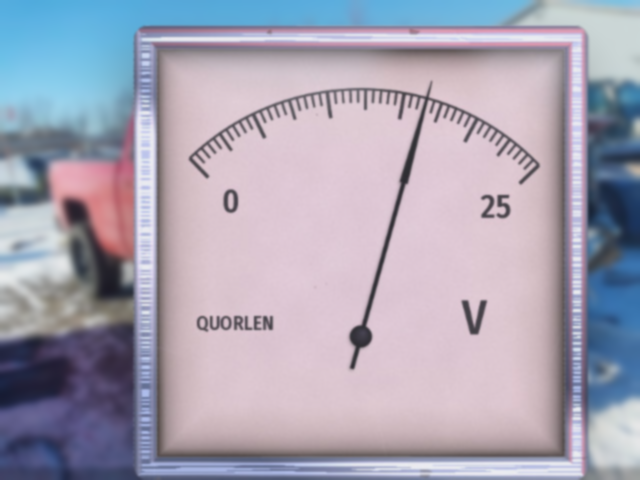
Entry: 16.5 V
